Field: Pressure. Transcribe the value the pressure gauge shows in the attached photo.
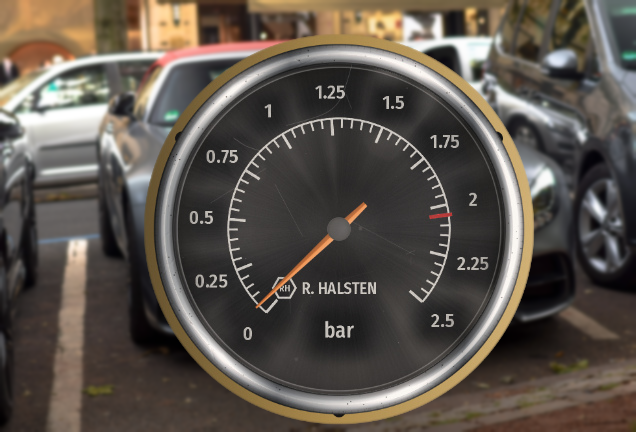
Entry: 0.05 bar
